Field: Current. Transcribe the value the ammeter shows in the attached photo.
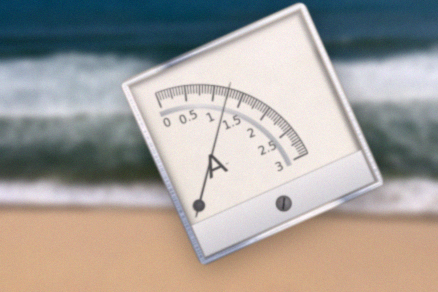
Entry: 1.25 A
